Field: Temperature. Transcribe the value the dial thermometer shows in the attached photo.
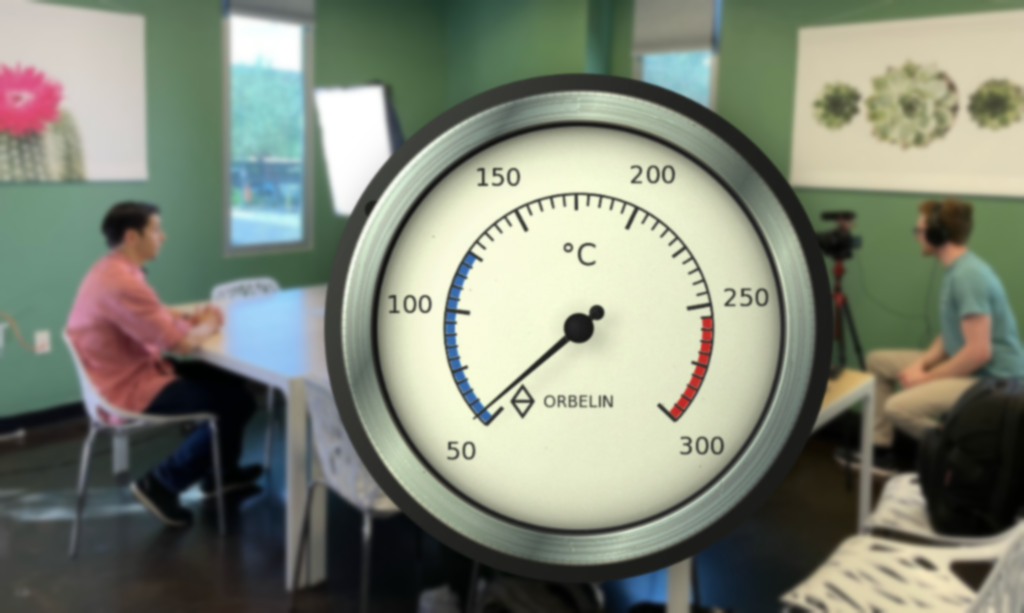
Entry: 55 °C
